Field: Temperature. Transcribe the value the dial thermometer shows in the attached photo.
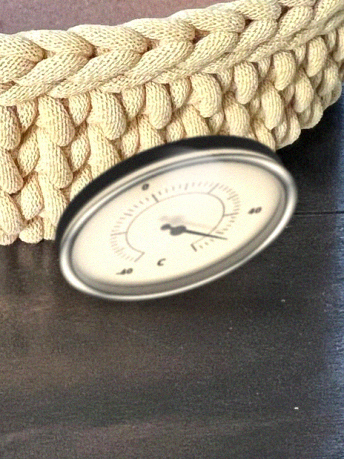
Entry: 50 °C
